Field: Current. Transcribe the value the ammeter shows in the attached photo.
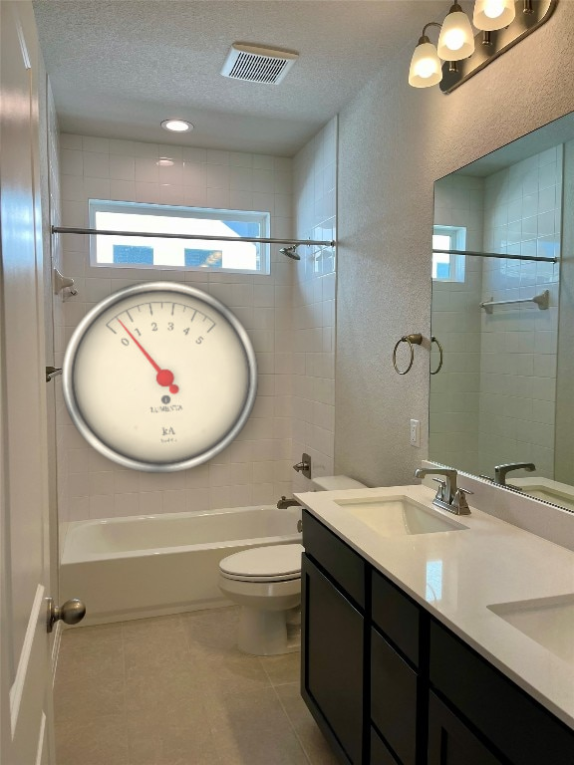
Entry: 0.5 kA
